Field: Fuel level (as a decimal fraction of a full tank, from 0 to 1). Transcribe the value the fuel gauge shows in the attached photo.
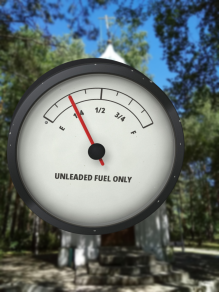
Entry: 0.25
